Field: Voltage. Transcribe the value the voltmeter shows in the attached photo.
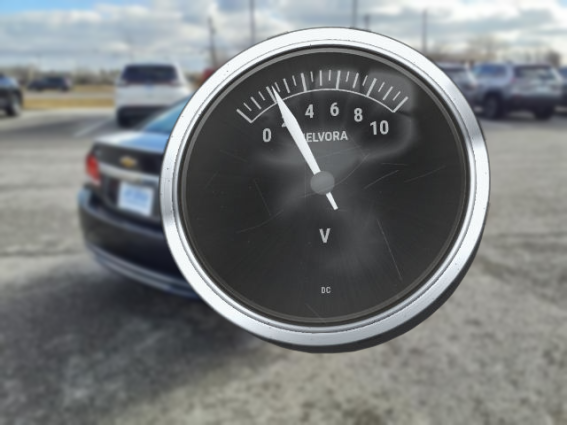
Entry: 2.25 V
